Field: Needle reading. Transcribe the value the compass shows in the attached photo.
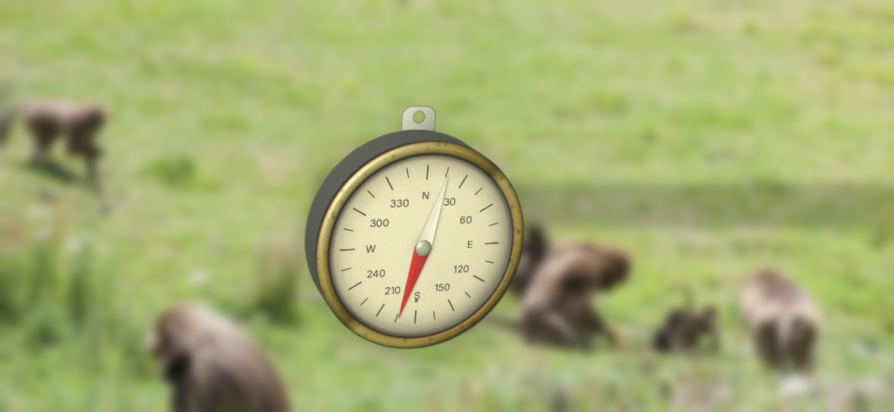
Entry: 195 °
